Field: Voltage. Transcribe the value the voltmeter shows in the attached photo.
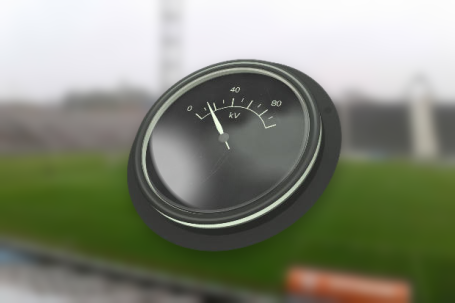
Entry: 15 kV
